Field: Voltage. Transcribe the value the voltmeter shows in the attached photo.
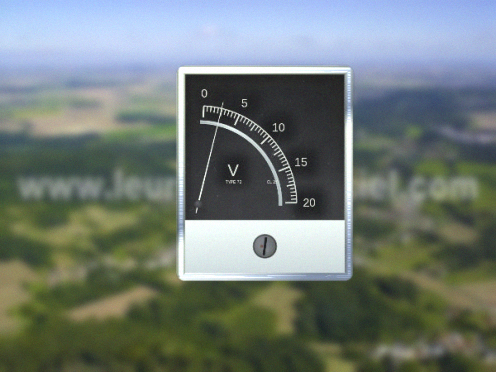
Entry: 2.5 V
